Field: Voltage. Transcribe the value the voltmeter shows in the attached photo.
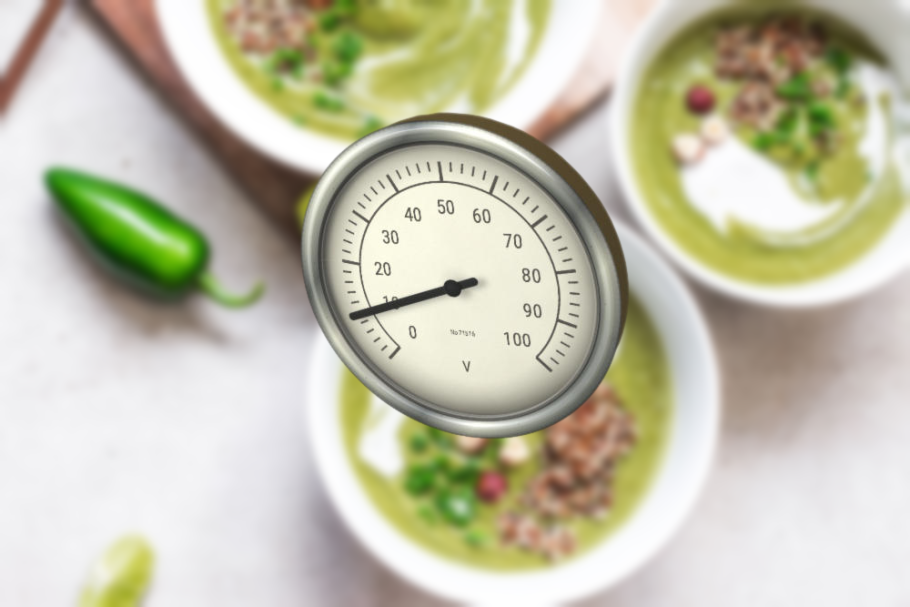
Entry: 10 V
